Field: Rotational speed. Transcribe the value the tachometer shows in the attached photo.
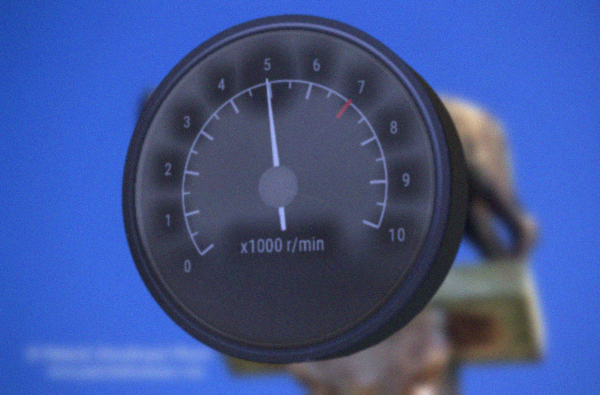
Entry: 5000 rpm
